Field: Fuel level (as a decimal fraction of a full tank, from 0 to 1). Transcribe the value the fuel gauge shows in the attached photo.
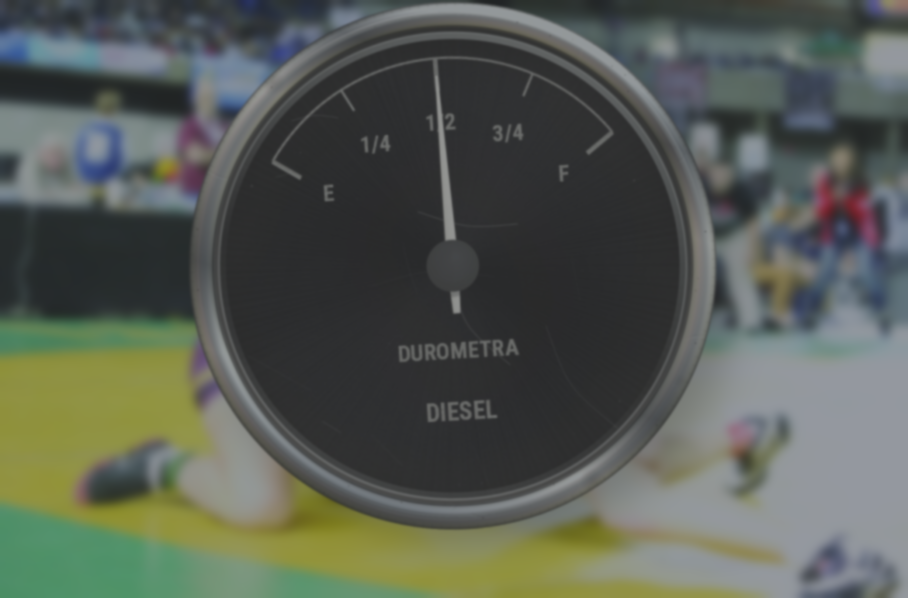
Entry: 0.5
